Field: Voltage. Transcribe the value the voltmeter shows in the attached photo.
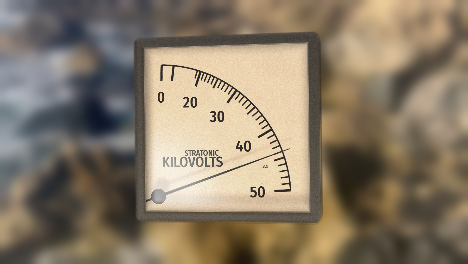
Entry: 44 kV
